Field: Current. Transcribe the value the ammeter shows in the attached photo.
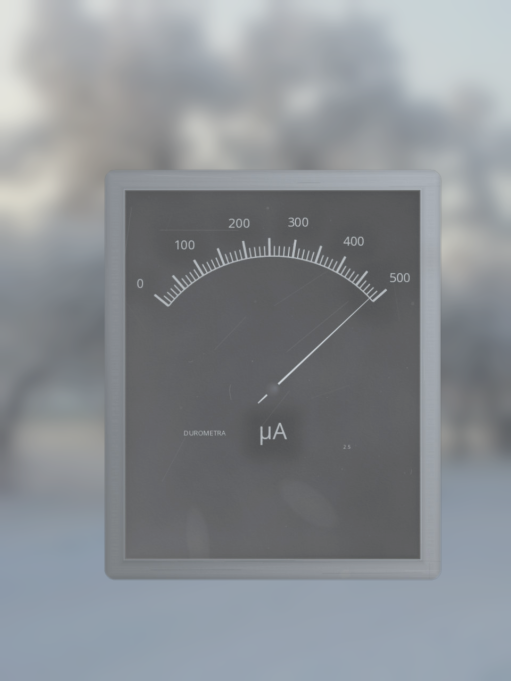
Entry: 490 µA
